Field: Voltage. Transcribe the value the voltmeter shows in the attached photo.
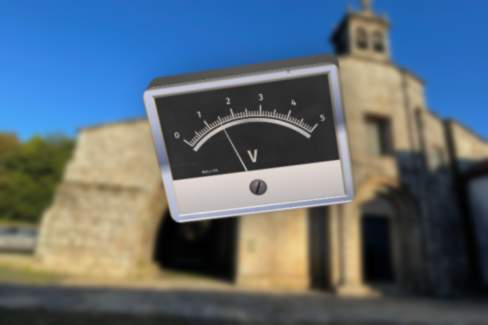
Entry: 1.5 V
